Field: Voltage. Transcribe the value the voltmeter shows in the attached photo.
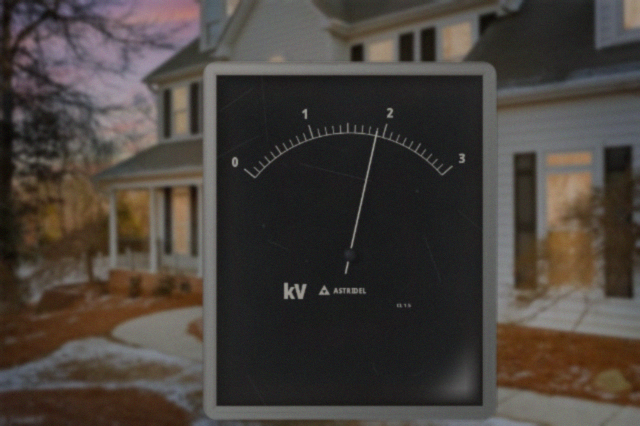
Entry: 1.9 kV
